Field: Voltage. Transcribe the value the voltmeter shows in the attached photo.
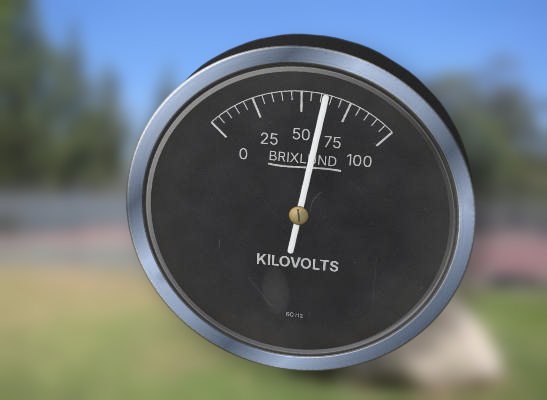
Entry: 62.5 kV
